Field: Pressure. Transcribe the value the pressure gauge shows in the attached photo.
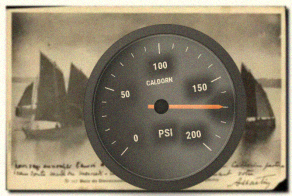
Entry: 170 psi
